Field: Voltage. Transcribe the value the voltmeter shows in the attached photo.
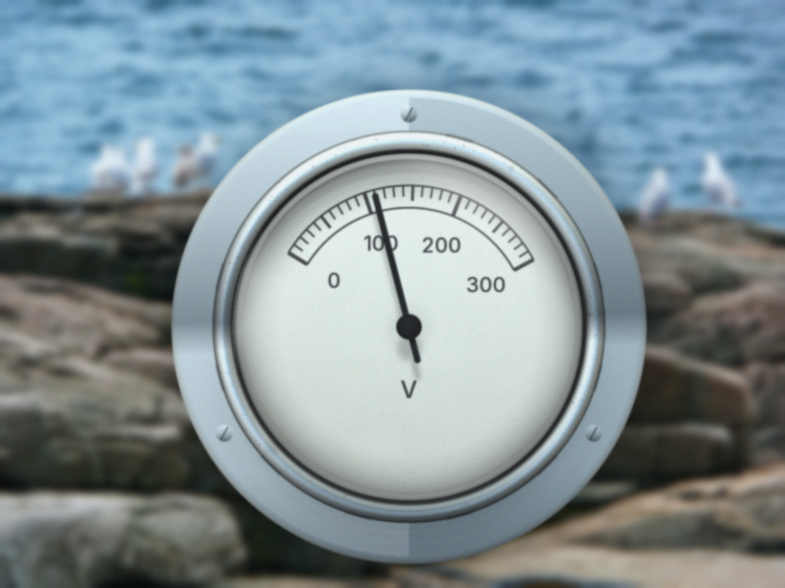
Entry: 110 V
